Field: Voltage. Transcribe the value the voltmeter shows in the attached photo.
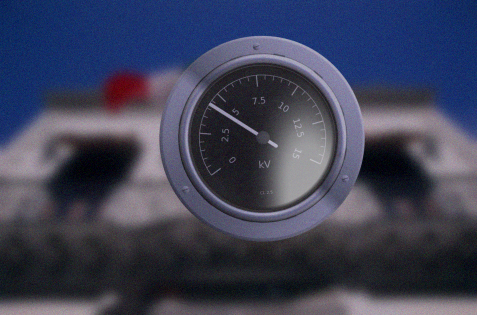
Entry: 4.25 kV
